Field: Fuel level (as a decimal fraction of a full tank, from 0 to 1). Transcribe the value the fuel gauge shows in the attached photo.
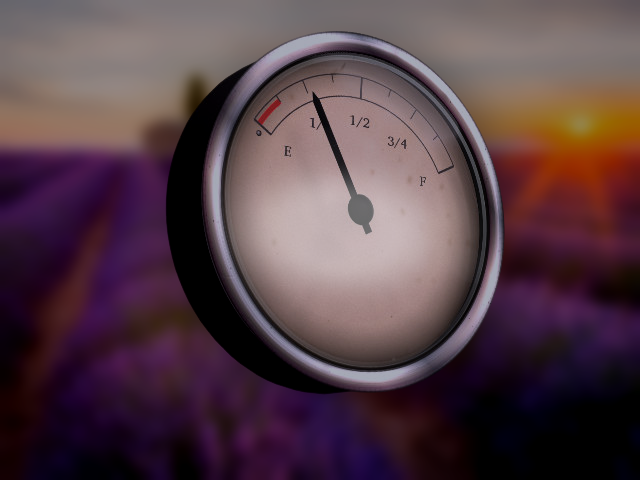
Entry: 0.25
